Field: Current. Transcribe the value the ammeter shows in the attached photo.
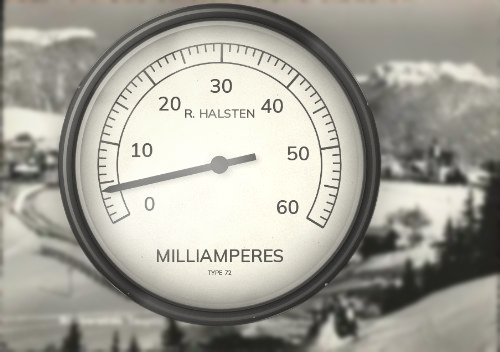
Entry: 4 mA
